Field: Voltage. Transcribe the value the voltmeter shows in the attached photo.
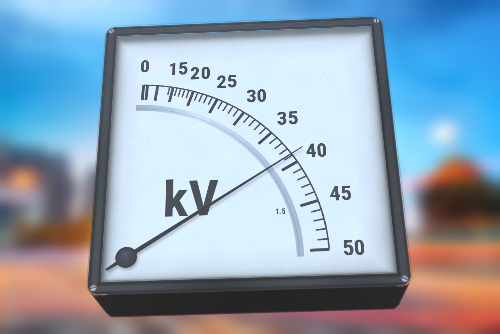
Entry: 39 kV
